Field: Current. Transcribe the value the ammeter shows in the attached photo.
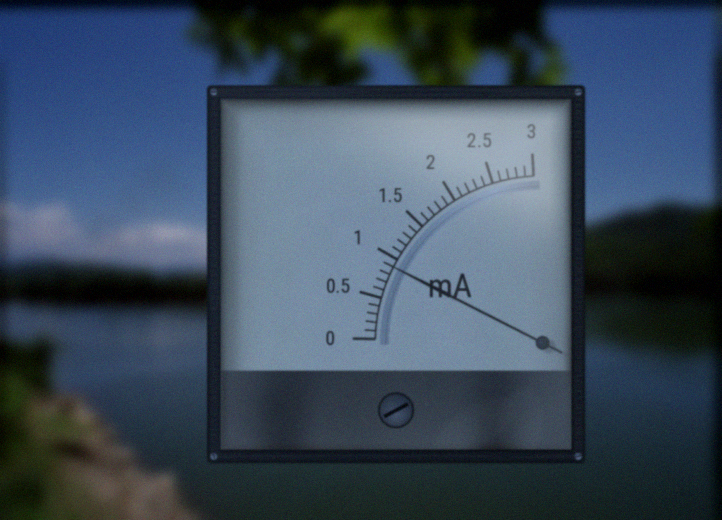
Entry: 0.9 mA
